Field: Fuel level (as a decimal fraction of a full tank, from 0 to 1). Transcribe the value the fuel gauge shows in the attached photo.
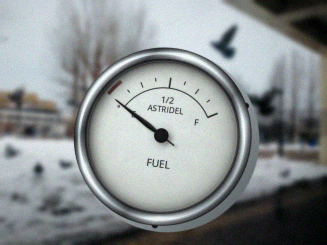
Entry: 0
